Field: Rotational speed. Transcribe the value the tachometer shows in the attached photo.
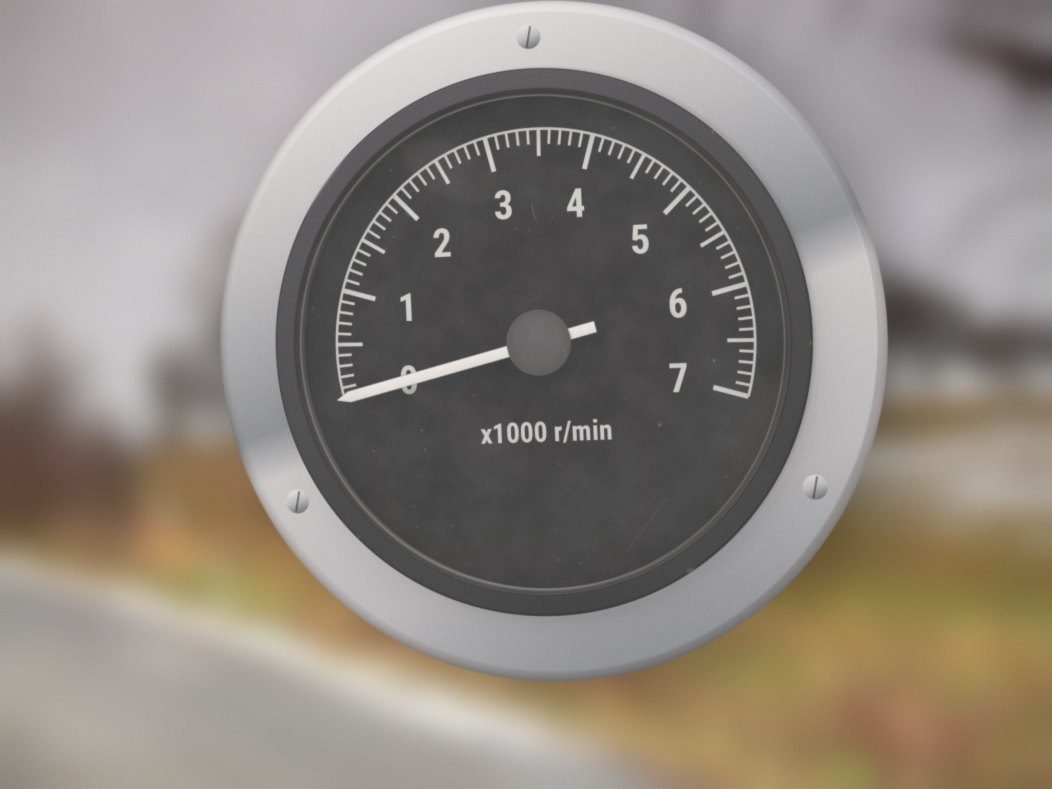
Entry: 0 rpm
